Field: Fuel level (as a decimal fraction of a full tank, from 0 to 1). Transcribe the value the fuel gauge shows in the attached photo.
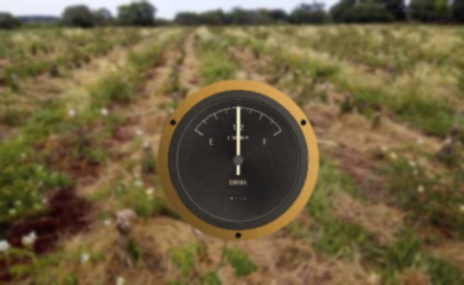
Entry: 0.5
